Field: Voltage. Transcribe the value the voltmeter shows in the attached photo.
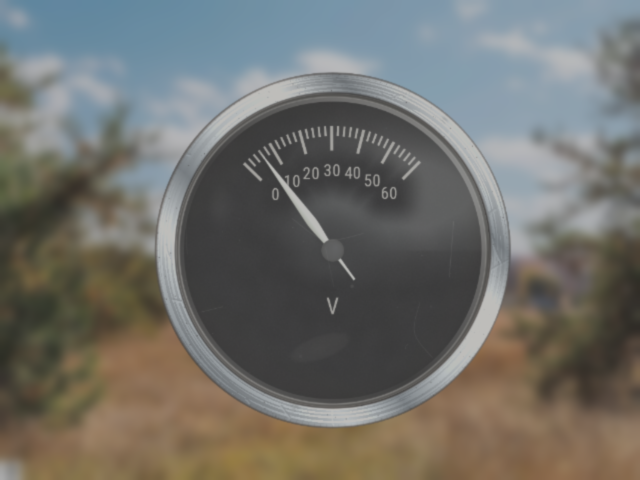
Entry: 6 V
